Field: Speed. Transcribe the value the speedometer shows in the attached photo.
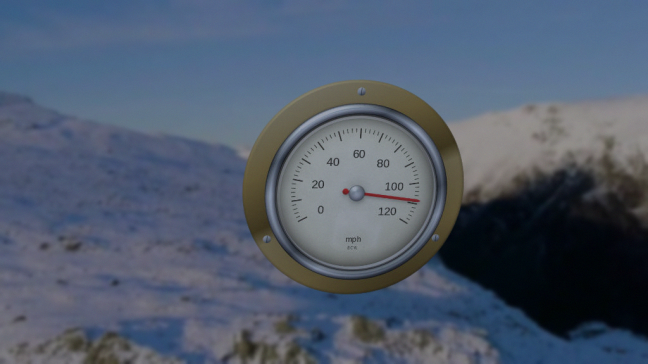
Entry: 108 mph
